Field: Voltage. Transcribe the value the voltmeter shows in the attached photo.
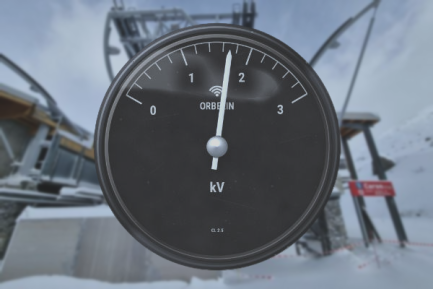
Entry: 1.7 kV
